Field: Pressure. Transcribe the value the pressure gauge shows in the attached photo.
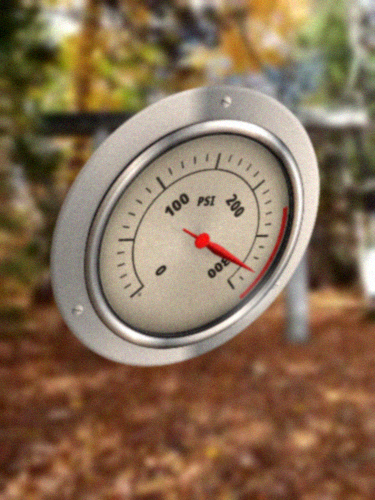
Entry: 280 psi
